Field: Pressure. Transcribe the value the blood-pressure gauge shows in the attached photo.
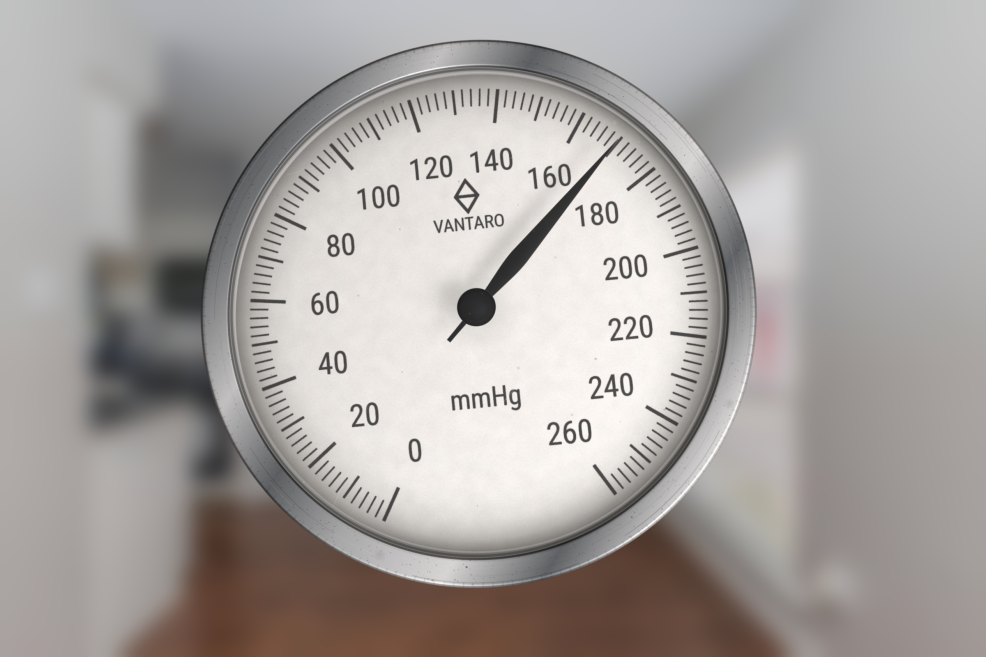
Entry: 170 mmHg
